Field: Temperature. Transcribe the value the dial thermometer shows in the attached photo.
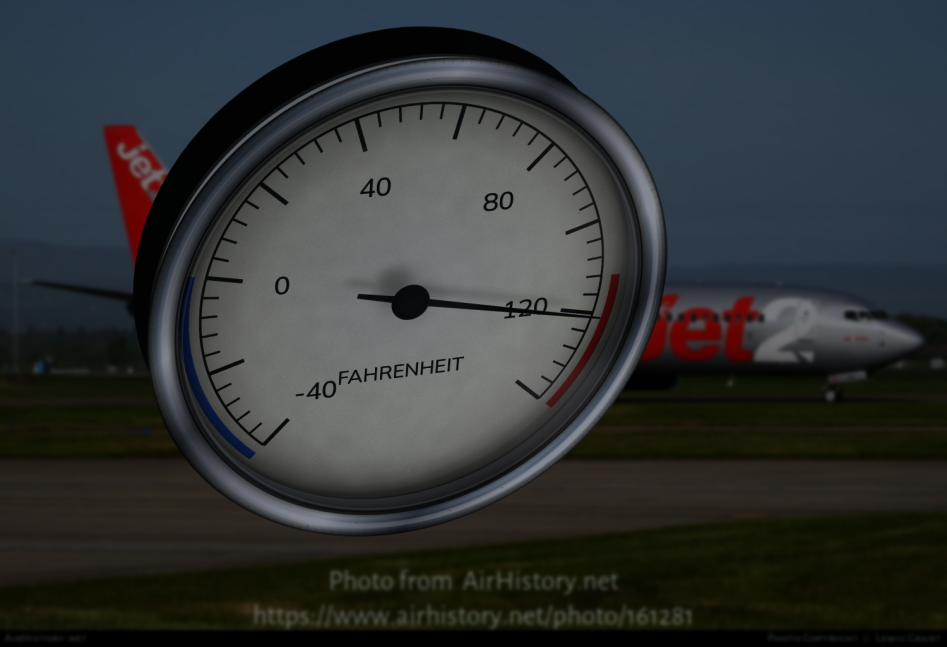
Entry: 120 °F
